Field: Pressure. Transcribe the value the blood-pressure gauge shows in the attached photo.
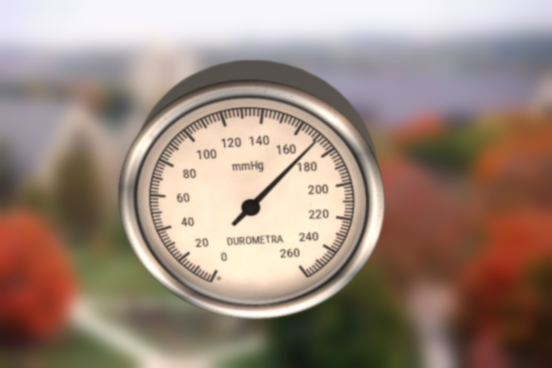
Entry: 170 mmHg
